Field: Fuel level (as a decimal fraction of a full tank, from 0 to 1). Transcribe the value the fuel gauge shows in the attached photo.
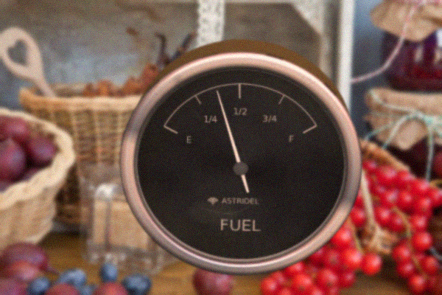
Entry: 0.375
